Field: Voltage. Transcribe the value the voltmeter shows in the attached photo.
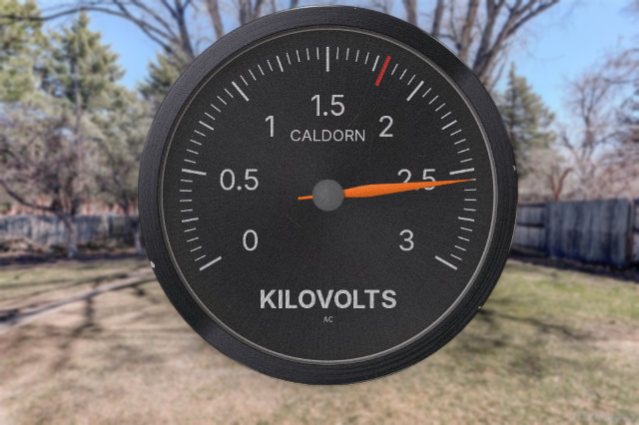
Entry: 2.55 kV
